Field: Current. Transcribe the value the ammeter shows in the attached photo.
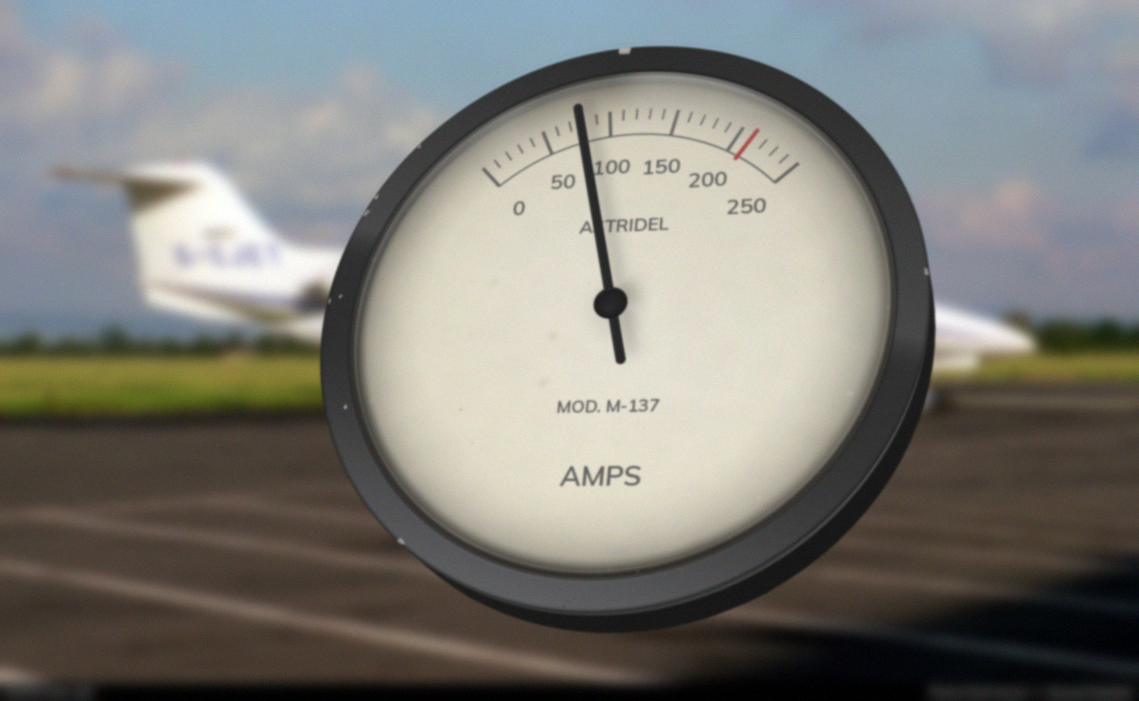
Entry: 80 A
